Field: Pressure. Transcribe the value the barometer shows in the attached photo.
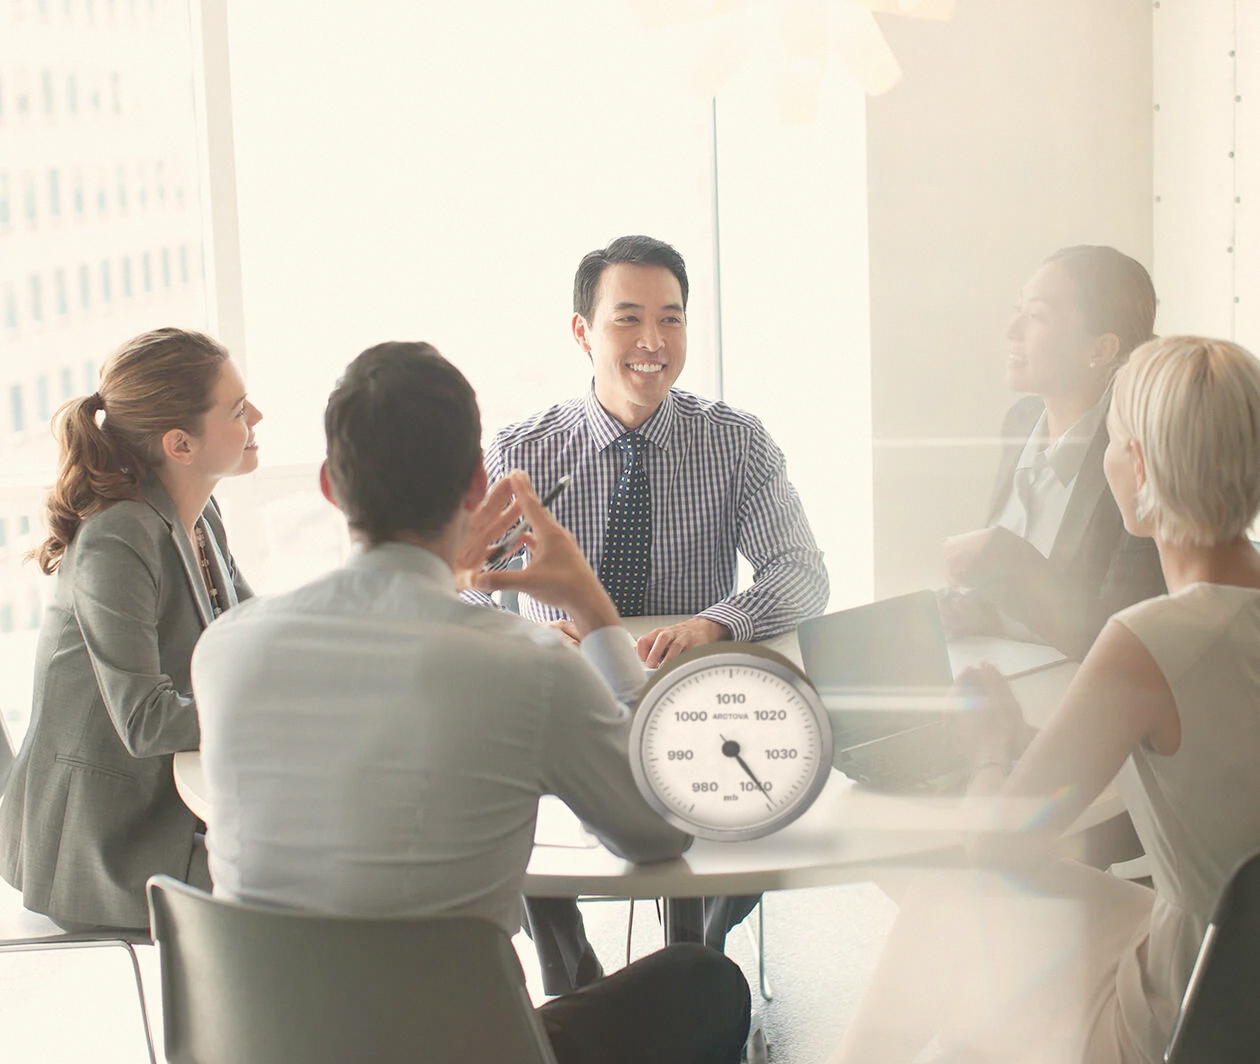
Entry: 1039 mbar
